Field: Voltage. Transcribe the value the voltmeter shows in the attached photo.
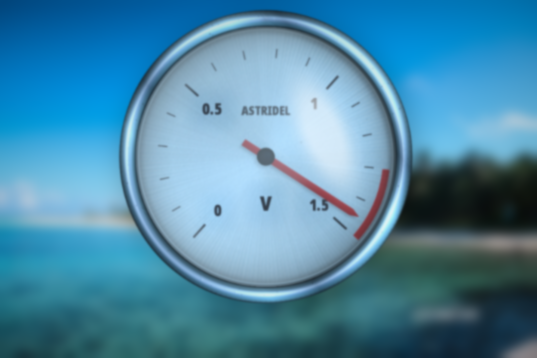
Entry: 1.45 V
